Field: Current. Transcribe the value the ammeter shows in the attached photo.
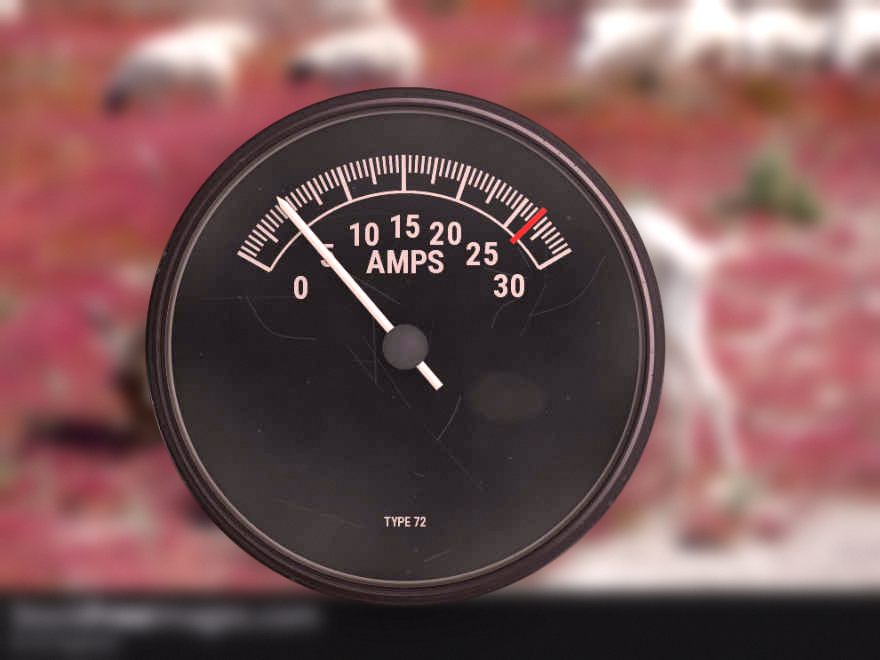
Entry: 5 A
